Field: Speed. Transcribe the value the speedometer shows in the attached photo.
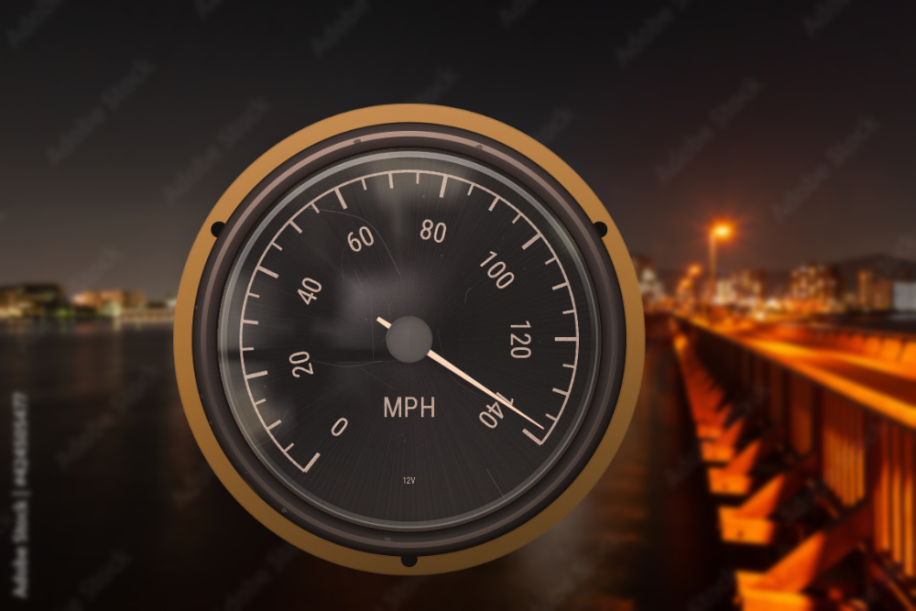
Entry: 137.5 mph
